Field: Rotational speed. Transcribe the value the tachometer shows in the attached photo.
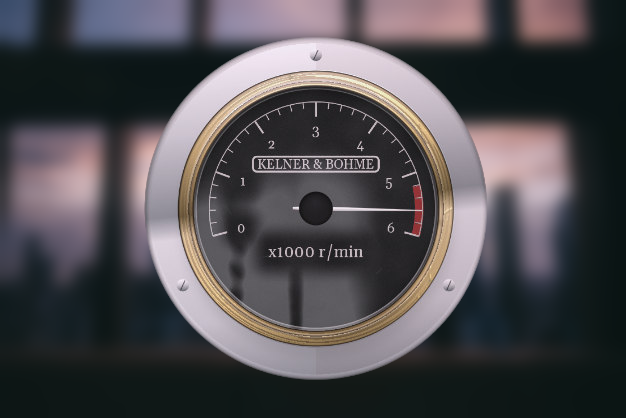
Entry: 5600 rpm
